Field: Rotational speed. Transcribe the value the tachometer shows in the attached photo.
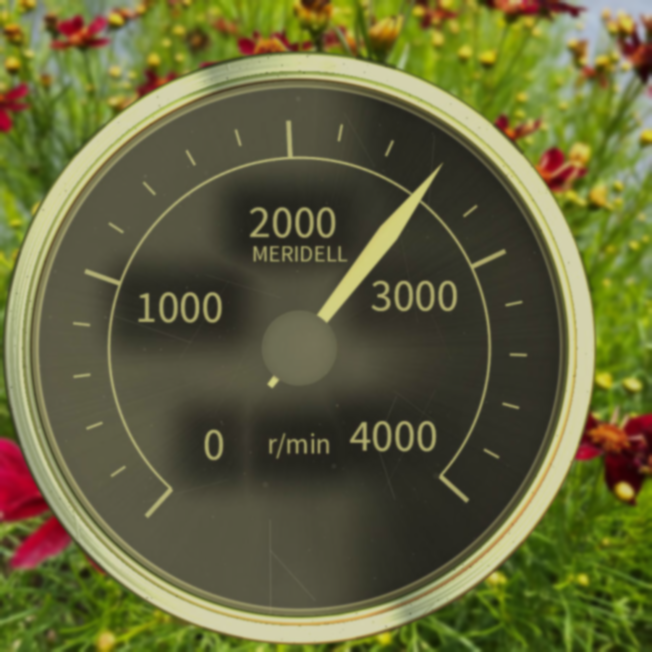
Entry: 2600 rpm
